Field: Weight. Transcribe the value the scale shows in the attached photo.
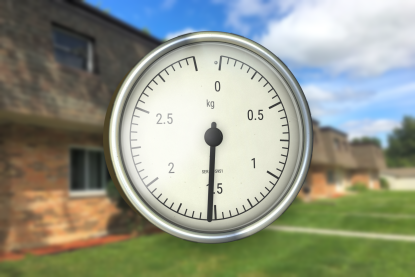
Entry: 1.55 kg
